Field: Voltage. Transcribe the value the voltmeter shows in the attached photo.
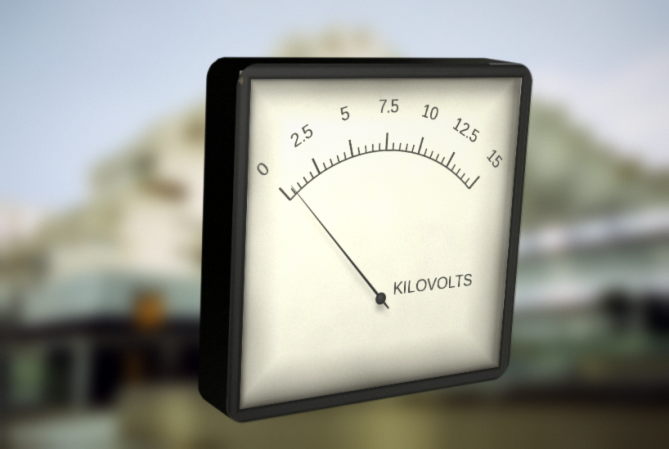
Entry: 0.5 kV
